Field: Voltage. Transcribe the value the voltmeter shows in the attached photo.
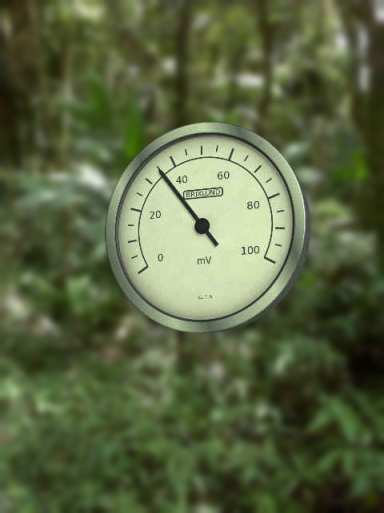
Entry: 35 mV
